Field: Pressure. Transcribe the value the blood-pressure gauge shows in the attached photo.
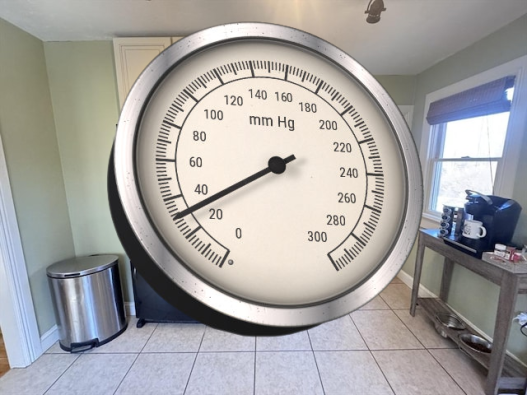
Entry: 30 mmHg
